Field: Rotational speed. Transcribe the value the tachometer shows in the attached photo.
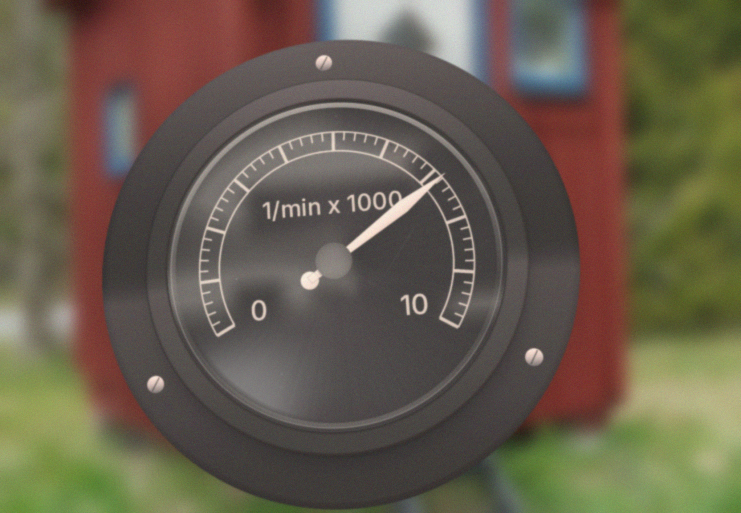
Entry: 7200 rpm
